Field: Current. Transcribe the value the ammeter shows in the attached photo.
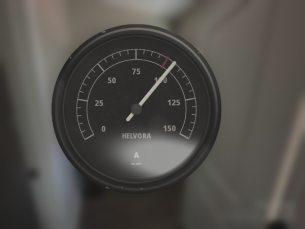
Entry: 100 A
